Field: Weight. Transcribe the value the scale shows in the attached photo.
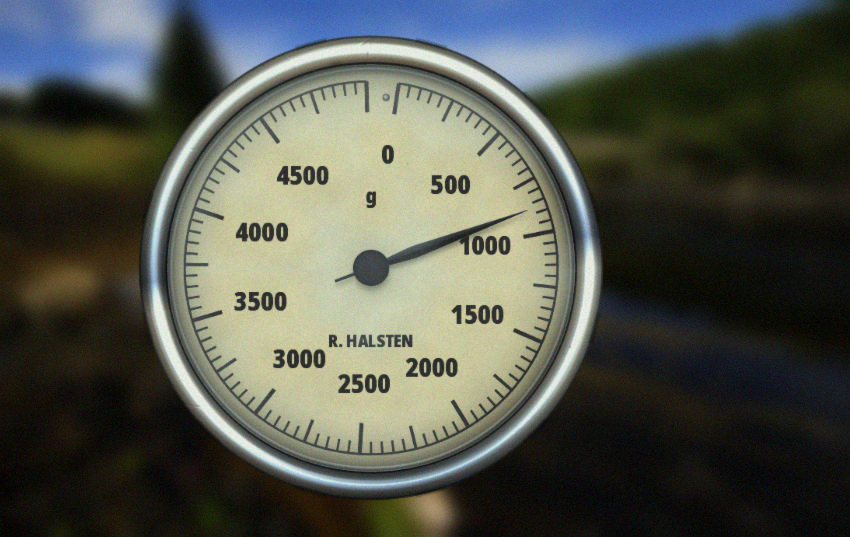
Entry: 875 g
